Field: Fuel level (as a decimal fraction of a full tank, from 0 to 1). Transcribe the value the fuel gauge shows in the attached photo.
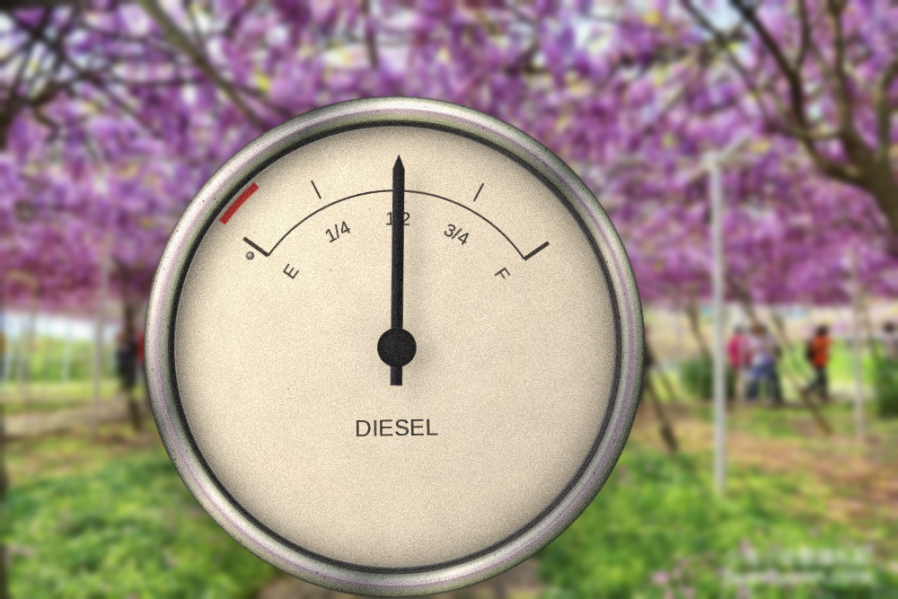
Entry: 0.5
